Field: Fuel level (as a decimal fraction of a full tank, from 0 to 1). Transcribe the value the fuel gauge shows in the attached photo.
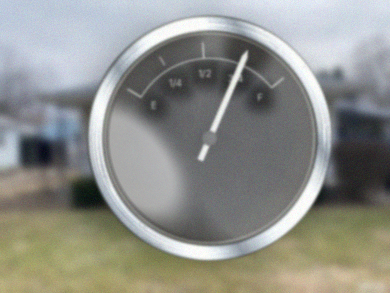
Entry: 0.75
